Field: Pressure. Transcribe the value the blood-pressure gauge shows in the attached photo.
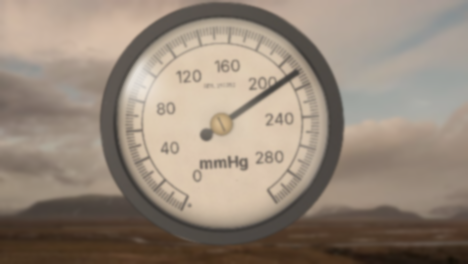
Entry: 210 mmHg
